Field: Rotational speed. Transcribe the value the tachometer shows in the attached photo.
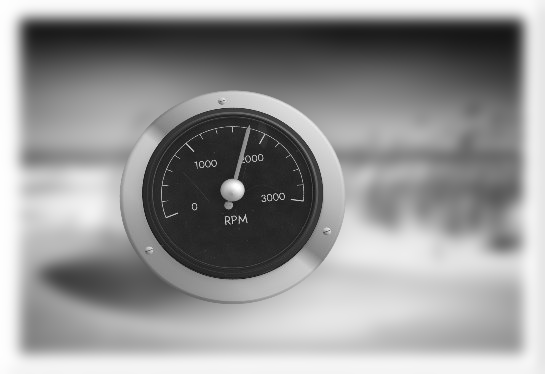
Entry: 1800 rpm
